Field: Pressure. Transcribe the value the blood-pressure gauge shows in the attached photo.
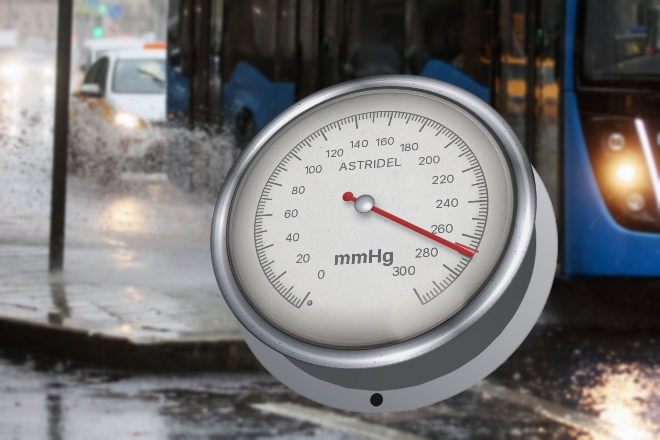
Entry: 270 mmHg
